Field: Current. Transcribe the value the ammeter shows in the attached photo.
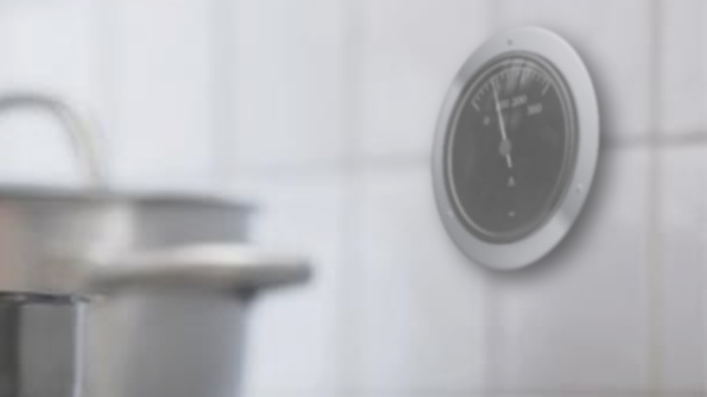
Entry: 100 A
